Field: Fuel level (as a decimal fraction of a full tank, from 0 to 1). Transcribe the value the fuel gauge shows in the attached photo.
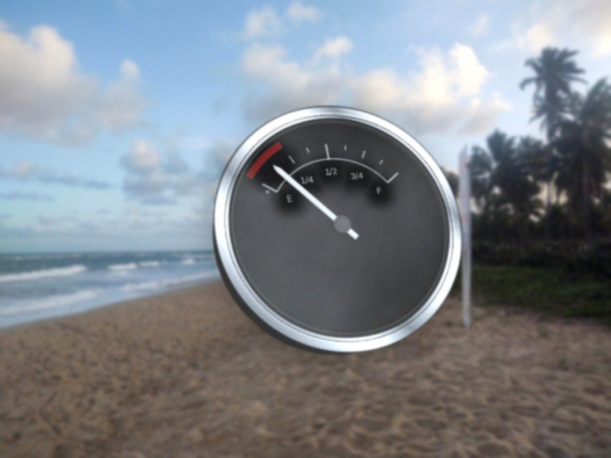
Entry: 0.125
